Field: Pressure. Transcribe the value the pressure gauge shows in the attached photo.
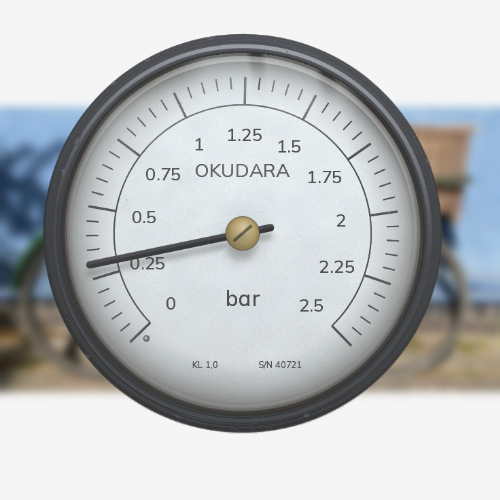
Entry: 0.3 bar
